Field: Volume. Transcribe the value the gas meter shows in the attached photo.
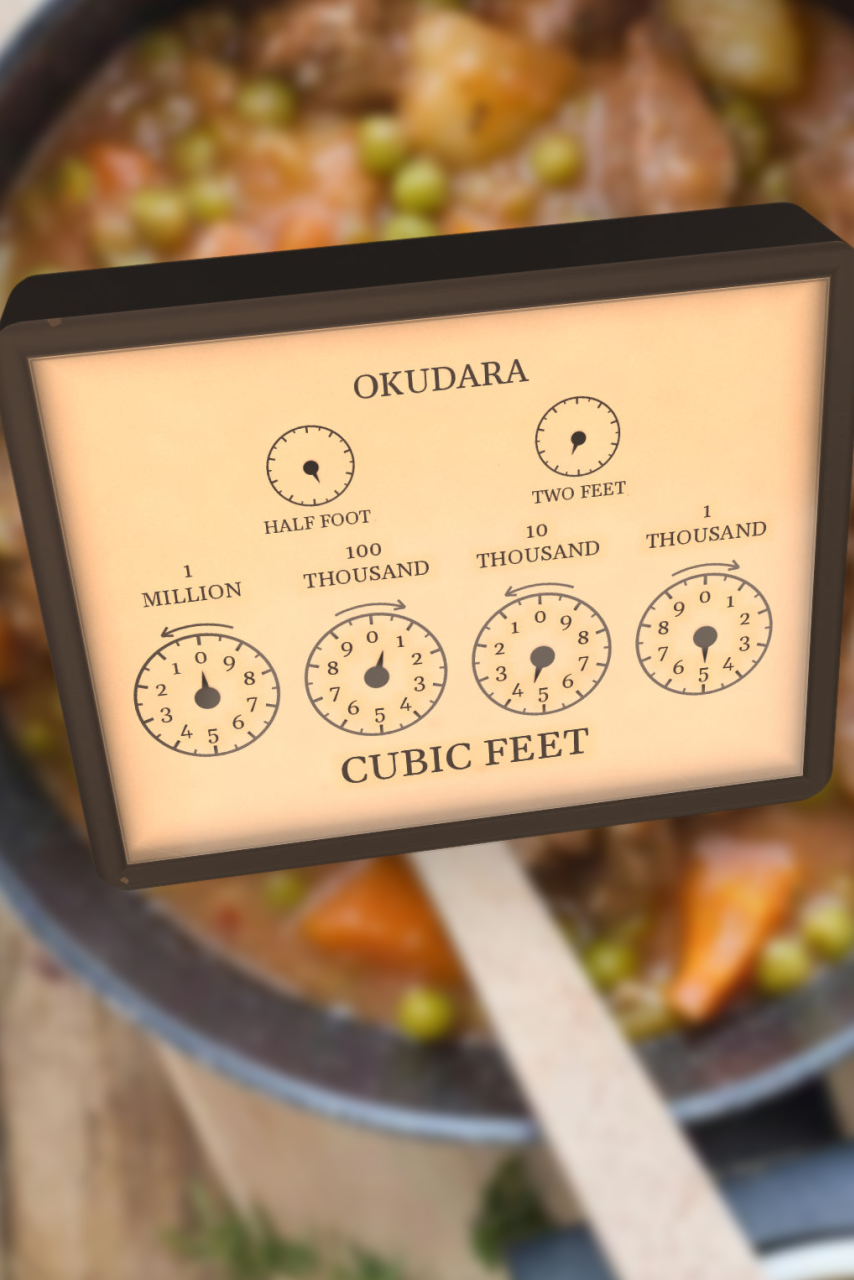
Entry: 4500 ft³
